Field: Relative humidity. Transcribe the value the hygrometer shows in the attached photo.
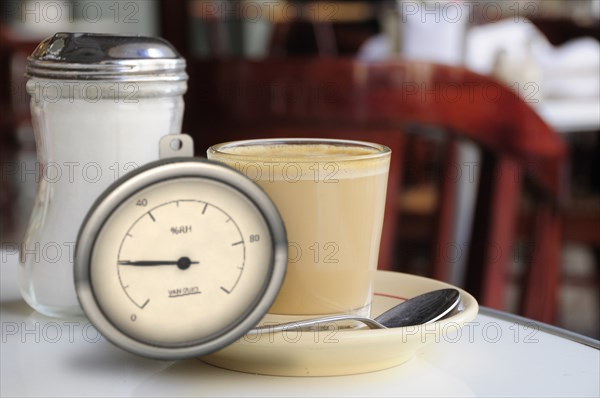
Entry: 20 %
